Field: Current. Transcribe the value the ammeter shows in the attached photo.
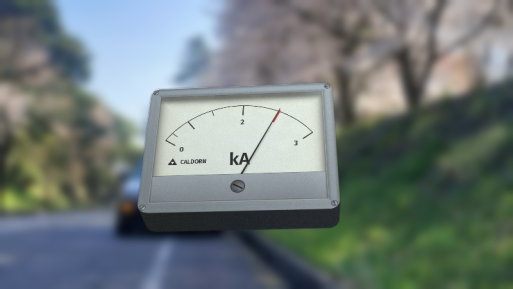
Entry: 2.5 kA
